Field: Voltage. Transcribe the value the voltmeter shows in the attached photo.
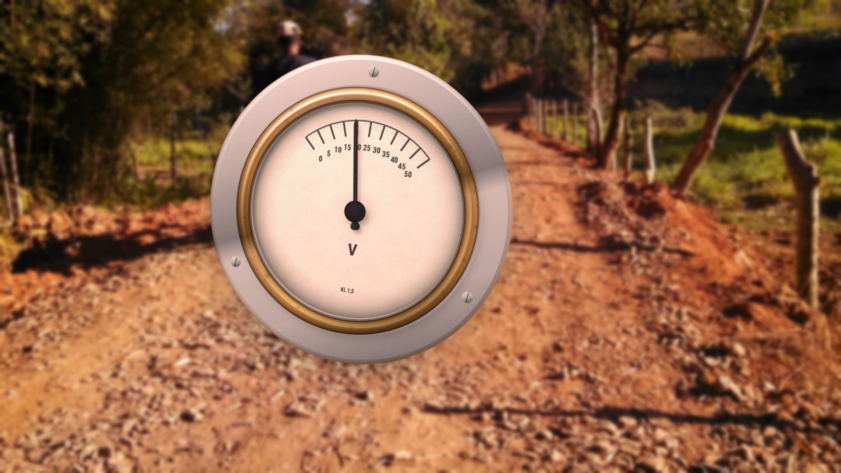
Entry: 20 V
